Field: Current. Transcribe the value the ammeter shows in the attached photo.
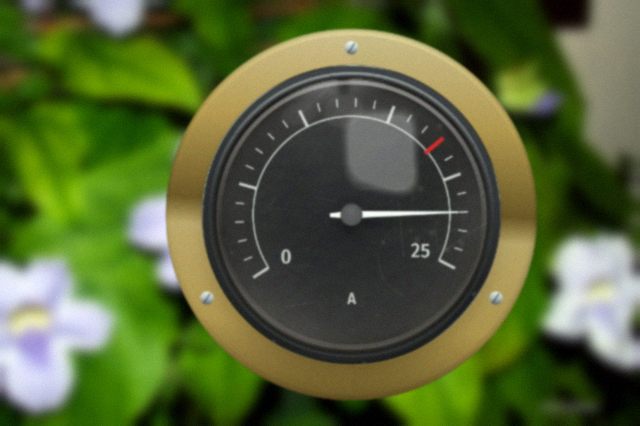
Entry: 22 A
